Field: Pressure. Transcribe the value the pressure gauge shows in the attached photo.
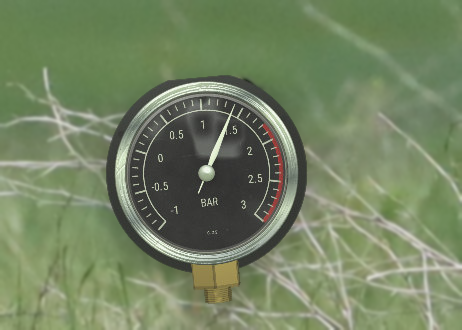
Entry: 1.4 bar
